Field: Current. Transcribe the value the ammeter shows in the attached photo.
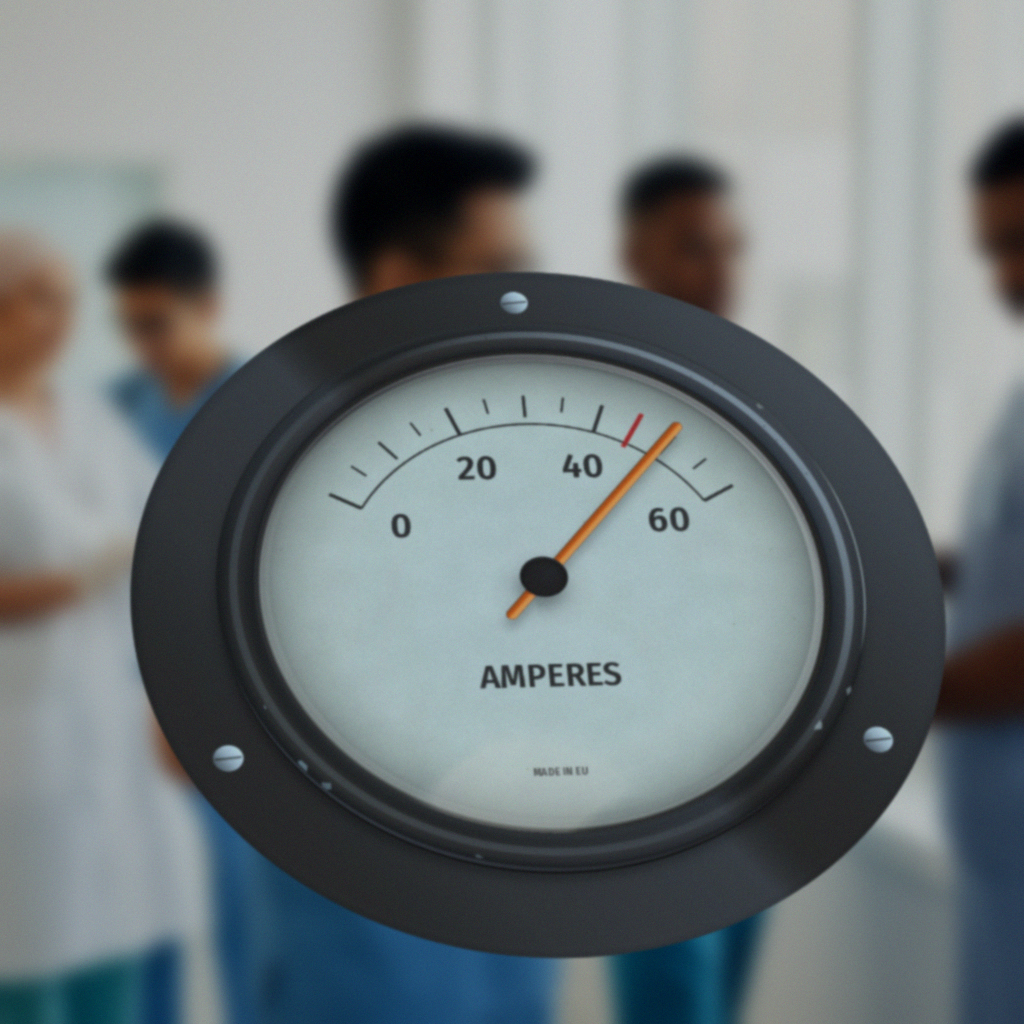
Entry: 50 A
